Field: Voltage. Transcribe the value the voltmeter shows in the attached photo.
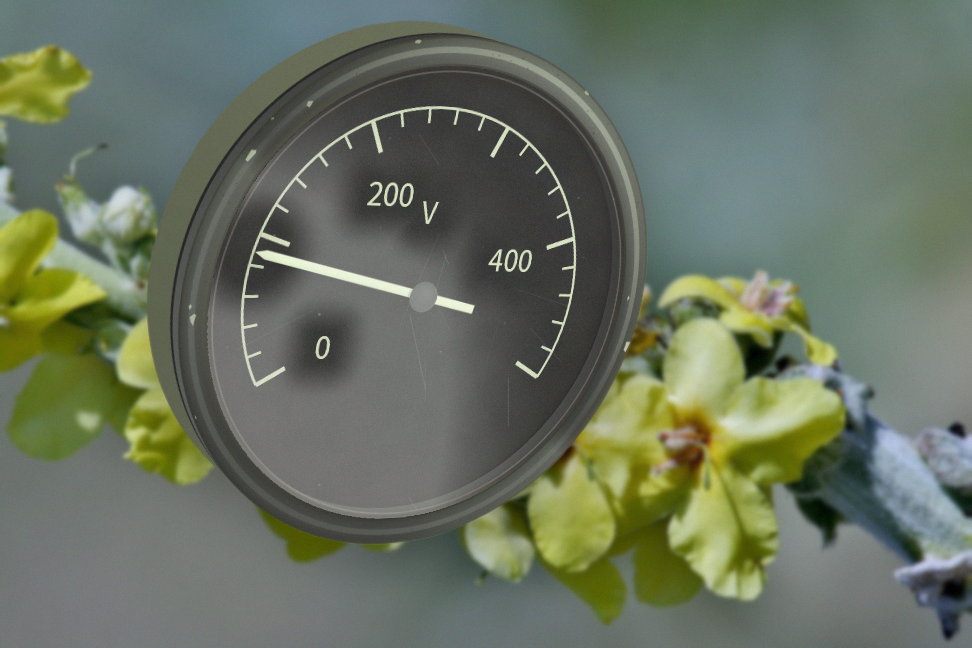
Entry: 90 V
